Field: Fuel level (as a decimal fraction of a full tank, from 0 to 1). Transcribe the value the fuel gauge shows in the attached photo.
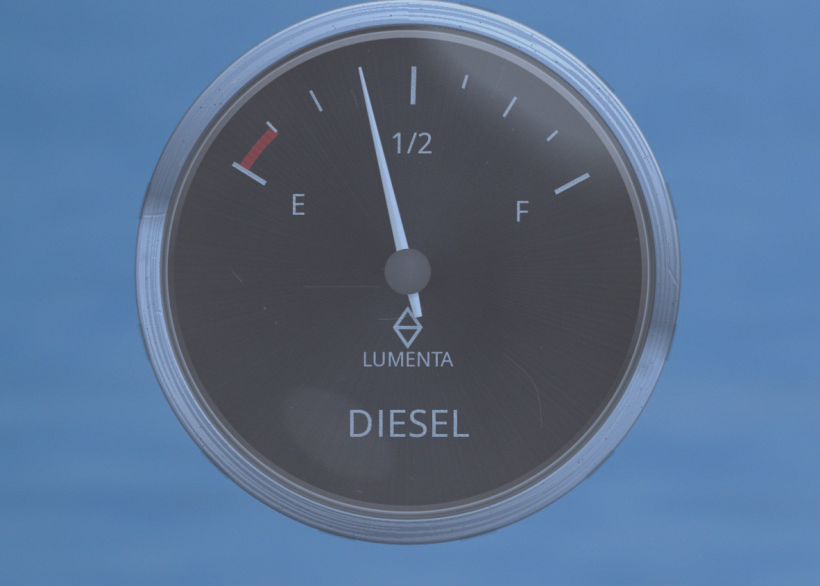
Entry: 0.375
